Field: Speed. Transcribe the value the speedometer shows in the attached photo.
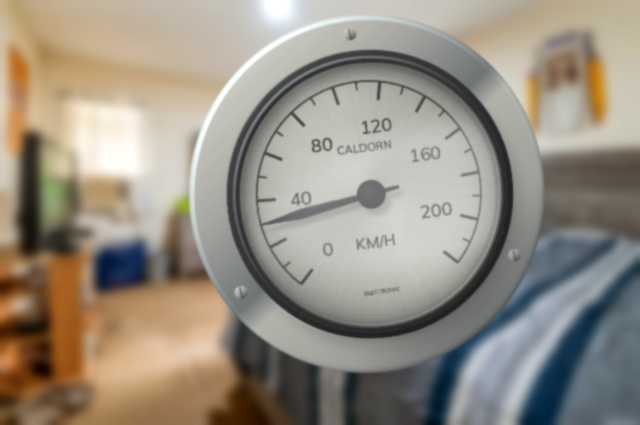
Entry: 30 km/h
